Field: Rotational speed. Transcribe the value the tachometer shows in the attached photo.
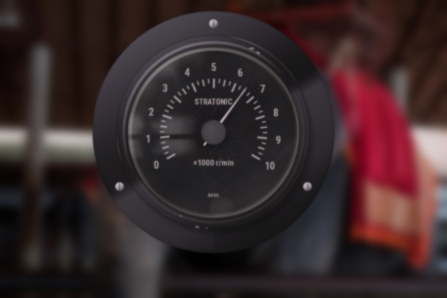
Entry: 6500 rpm
